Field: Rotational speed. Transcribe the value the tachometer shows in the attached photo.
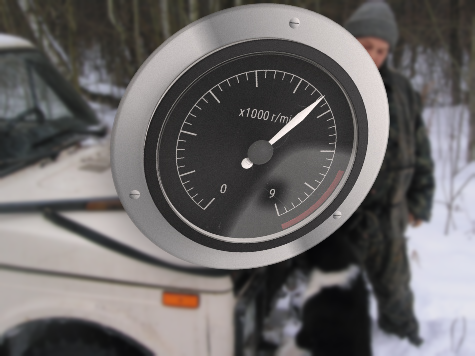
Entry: 5600 rpm
